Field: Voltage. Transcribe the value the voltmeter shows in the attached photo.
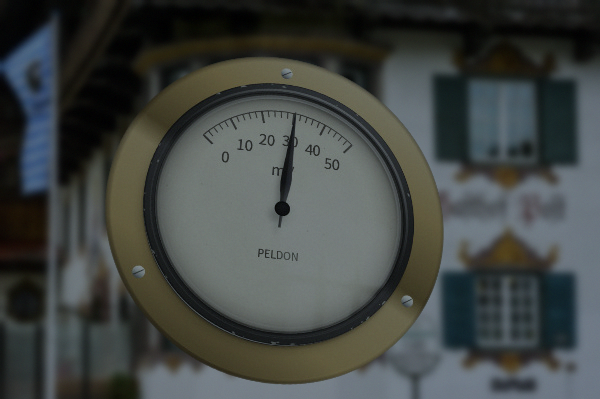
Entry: 30 mV
